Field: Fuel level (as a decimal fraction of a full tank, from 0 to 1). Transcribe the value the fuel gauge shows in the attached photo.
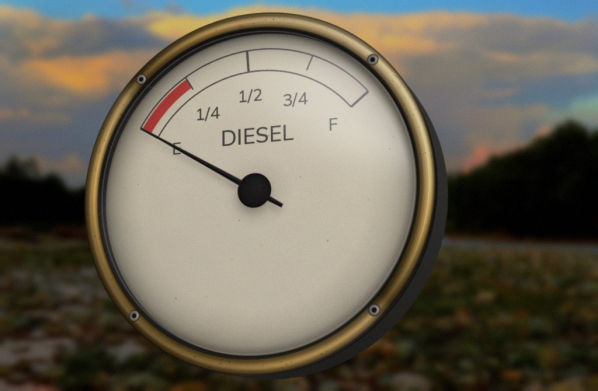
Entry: 0
